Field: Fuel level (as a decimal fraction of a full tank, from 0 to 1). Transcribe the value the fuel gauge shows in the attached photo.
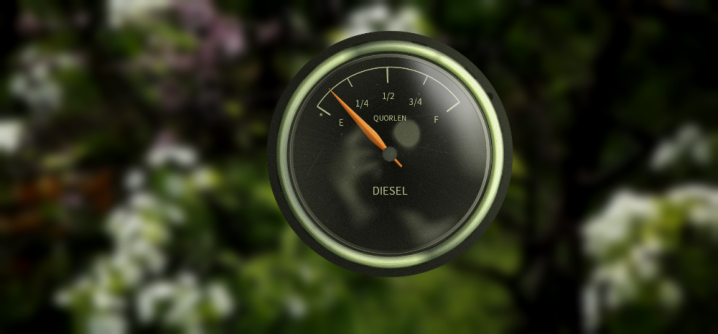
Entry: 0.125
